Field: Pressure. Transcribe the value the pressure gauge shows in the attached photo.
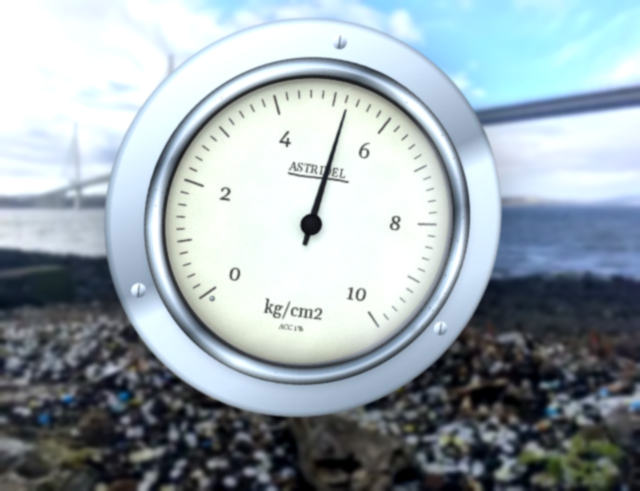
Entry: 5.2 kg/cm²
